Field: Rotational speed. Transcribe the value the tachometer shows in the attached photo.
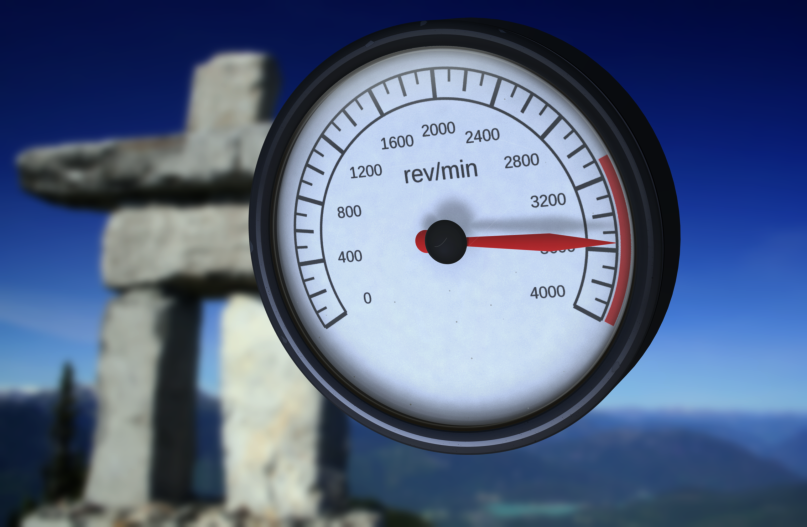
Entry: 3550 rpm
